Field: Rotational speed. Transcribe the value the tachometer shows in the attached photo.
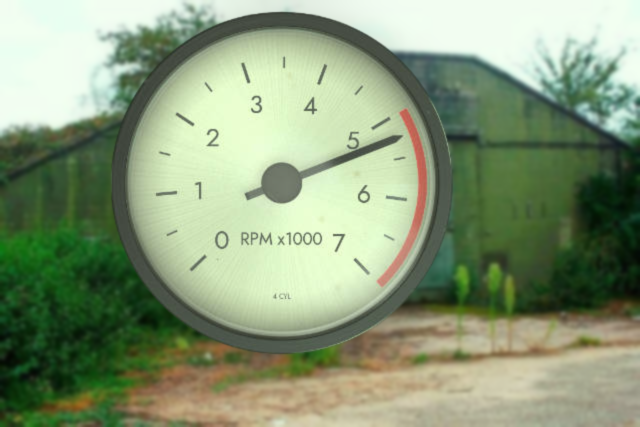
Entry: 5250 rpm
